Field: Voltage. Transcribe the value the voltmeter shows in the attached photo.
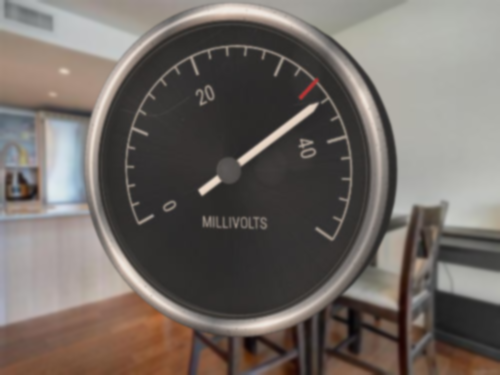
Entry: 36 mV
